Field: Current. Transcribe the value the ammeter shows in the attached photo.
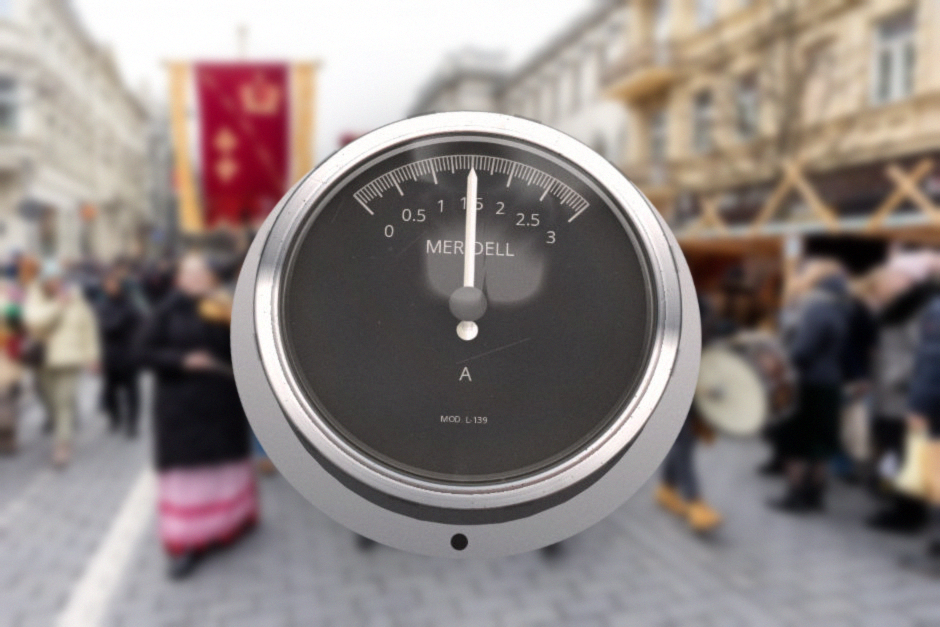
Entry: 1.5 A
